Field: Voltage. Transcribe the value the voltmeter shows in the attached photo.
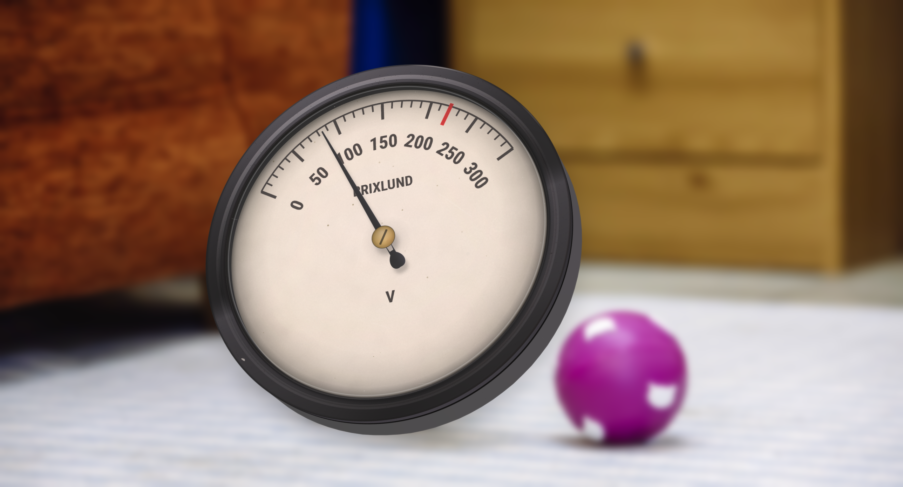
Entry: 85 V
